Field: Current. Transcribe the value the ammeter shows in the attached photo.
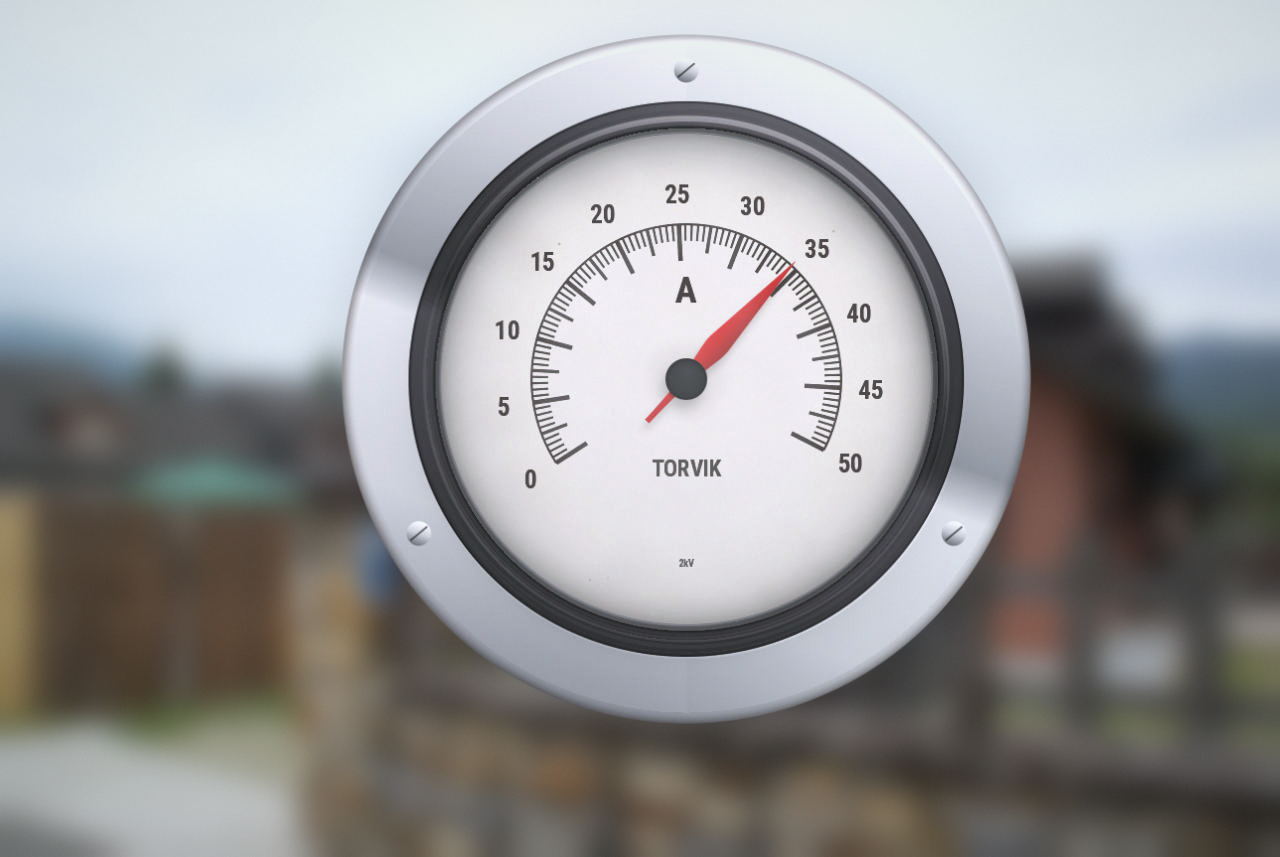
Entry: 34.5 A
